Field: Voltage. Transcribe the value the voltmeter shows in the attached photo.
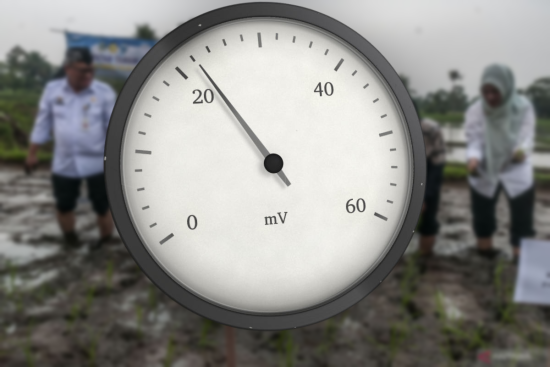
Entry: 22 mV
